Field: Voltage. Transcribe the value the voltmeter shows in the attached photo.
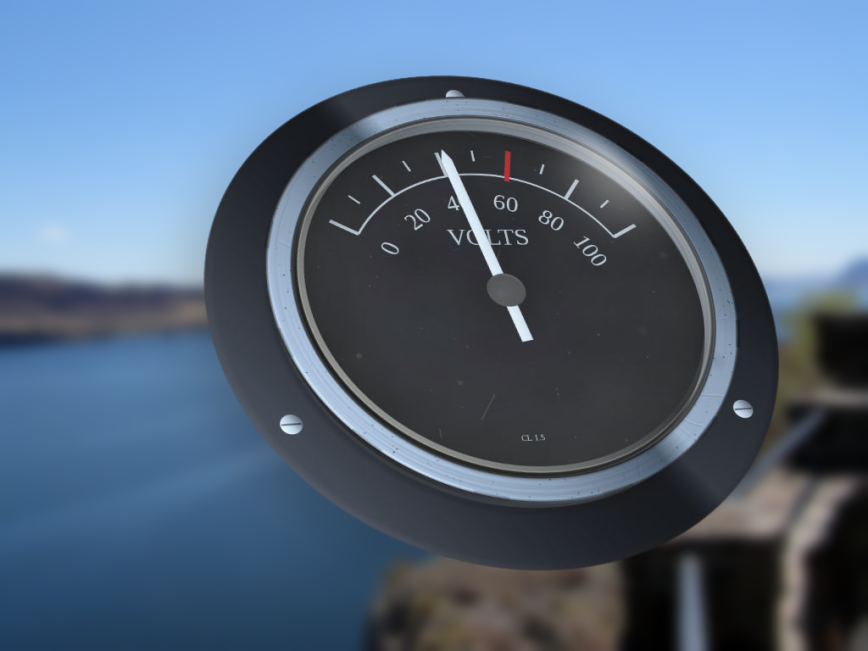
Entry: 40 V
